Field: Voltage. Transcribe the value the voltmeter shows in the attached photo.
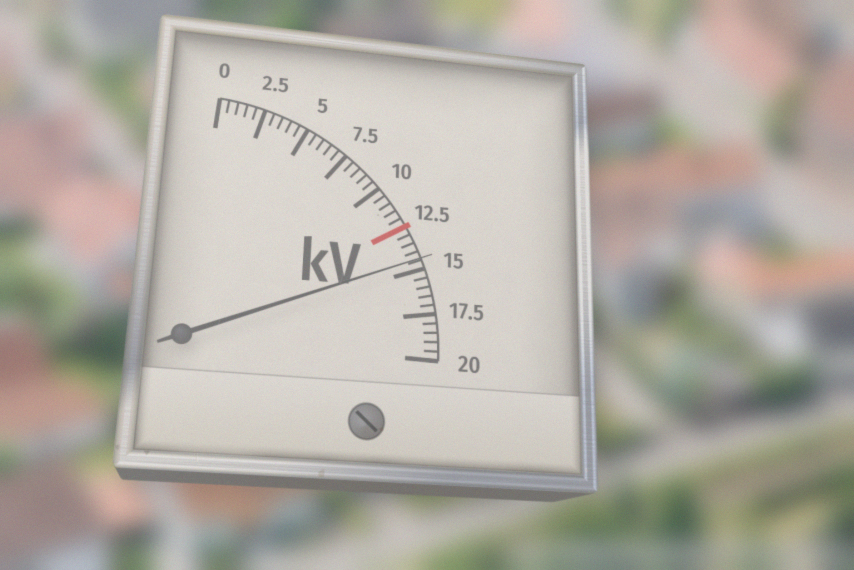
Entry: 14.5 kV
